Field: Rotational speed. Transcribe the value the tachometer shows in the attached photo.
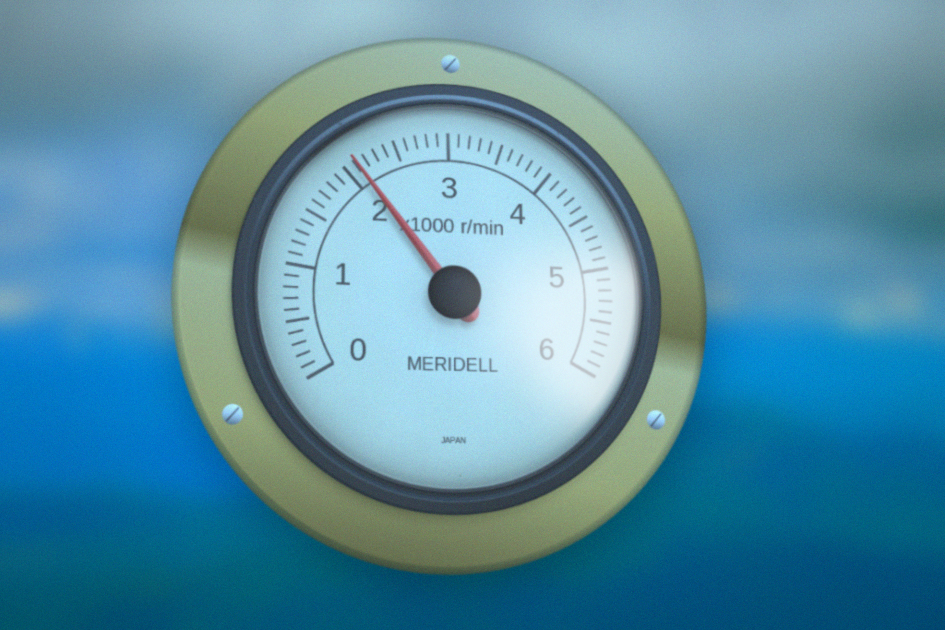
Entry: 2100 rpm
